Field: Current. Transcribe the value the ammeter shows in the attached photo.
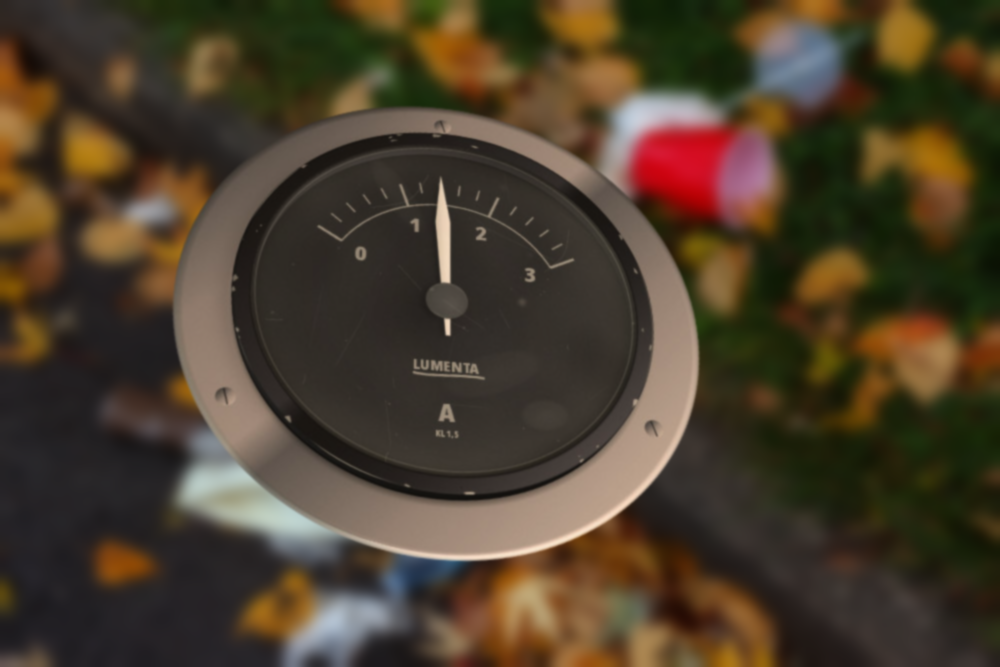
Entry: 1.4 A
